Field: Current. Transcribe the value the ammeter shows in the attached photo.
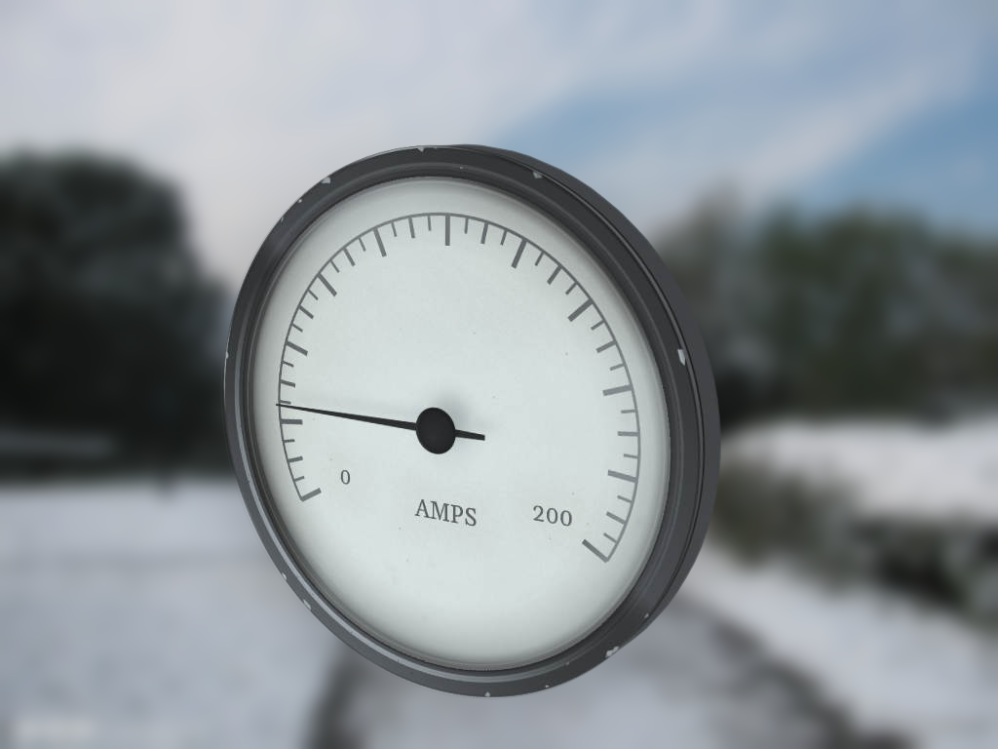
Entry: 25 A
